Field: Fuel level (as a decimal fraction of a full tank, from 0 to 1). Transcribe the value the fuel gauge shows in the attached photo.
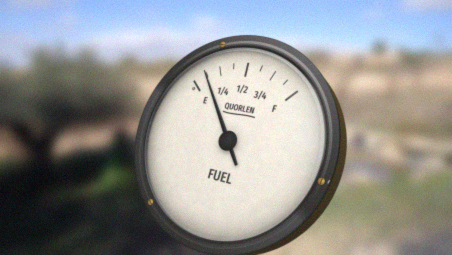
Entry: 0.125
